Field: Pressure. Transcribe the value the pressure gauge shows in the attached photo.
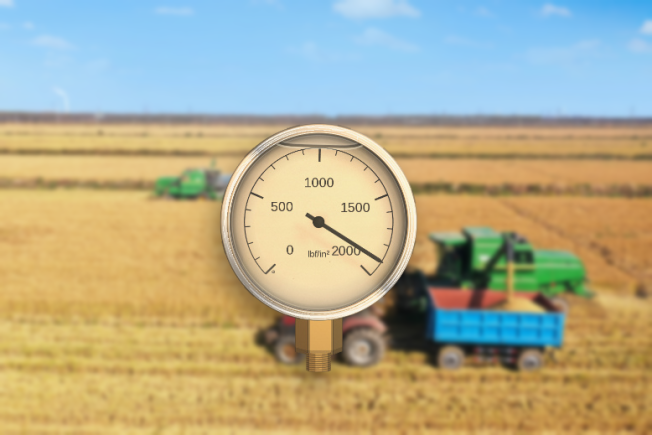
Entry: 1900 psi
